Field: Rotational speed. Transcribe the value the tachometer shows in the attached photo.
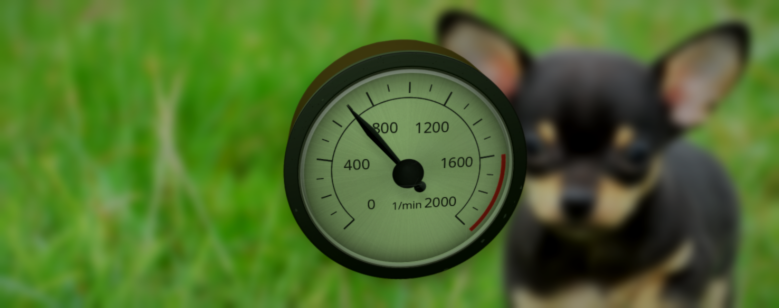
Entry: 700 rpm
